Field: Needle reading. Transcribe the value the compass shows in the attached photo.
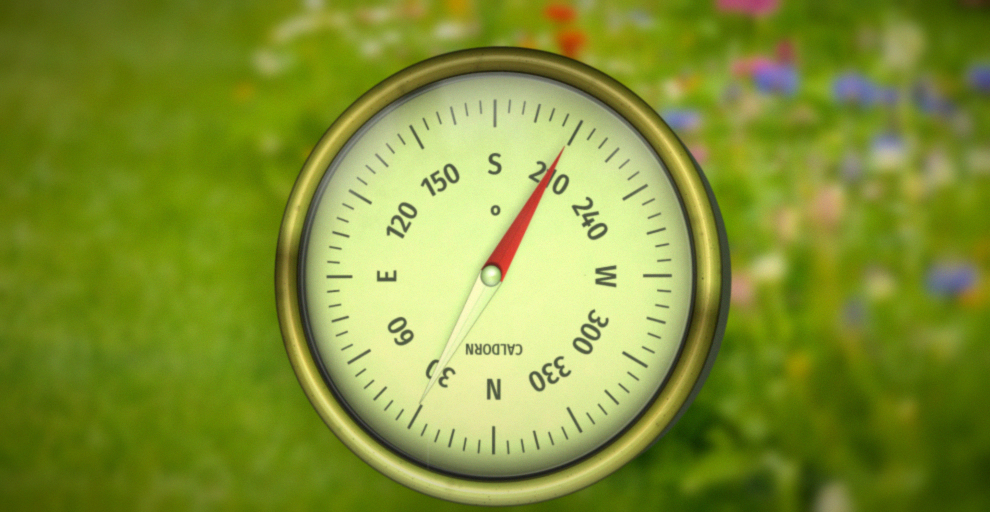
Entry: 210 °
